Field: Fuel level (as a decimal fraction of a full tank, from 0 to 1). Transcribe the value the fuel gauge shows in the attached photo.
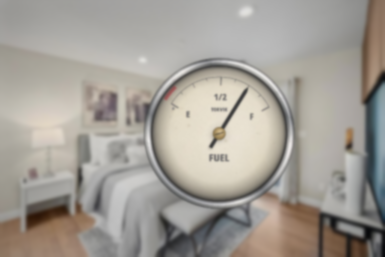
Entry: 0.75
